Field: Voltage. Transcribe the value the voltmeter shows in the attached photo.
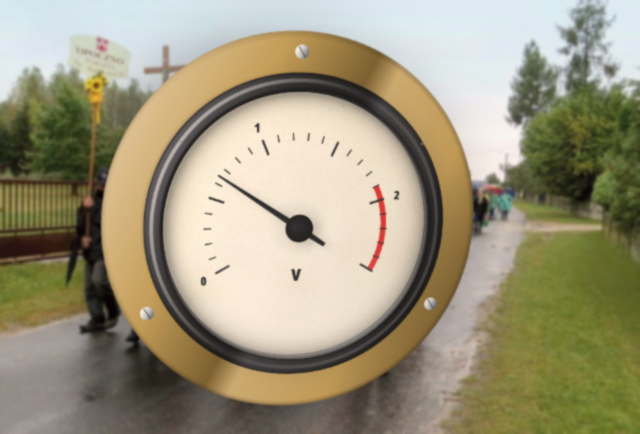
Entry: 0.65 V
